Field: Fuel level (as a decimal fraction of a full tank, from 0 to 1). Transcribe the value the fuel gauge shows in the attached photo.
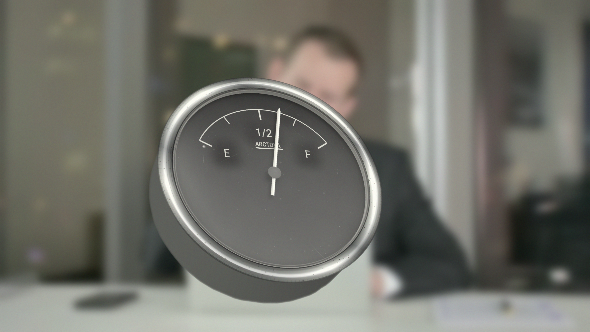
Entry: 0.625
